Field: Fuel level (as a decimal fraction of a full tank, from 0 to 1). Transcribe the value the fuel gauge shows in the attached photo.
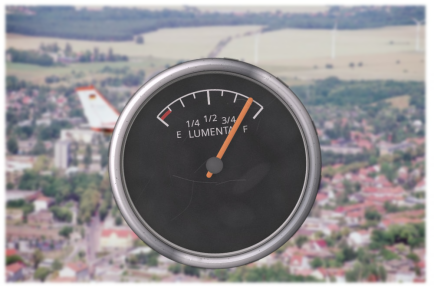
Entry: 0.875
